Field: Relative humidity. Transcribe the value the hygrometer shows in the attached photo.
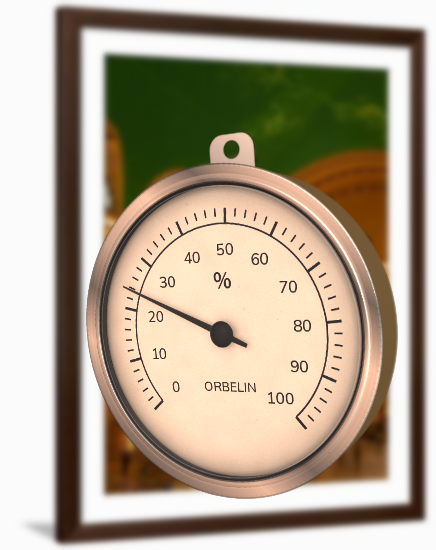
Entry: 24 %
